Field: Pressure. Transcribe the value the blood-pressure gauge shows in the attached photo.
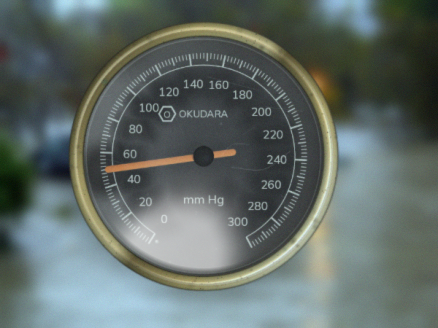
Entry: 50 mmHg
